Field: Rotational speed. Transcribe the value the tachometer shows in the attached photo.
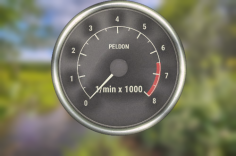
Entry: 0 rpm
